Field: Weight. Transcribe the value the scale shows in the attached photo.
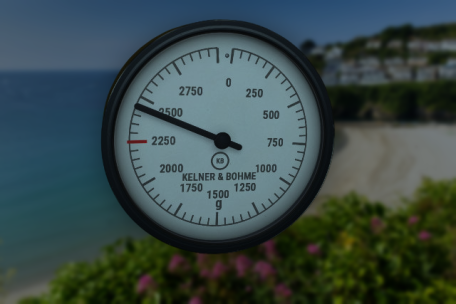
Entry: 2450 g
